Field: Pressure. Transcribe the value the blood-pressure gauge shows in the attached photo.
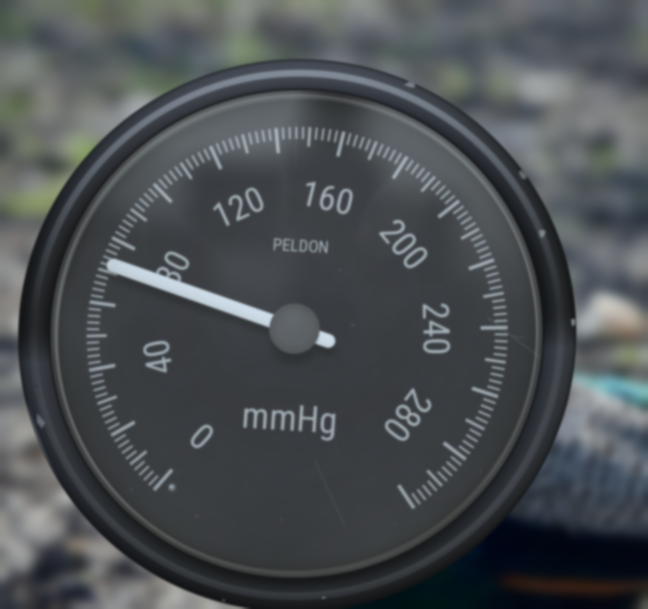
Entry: 72 mmHg
